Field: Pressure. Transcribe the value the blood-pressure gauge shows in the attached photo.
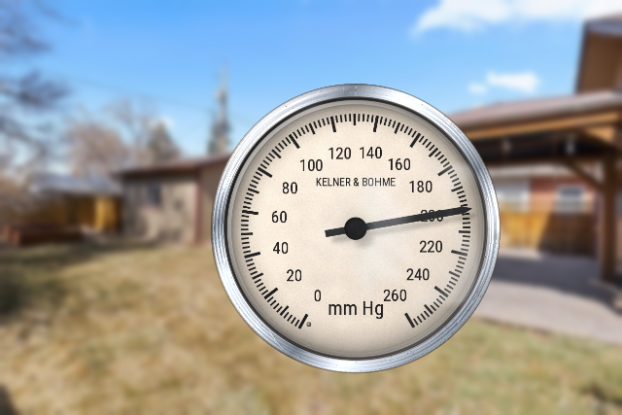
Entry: 200 mmHg
